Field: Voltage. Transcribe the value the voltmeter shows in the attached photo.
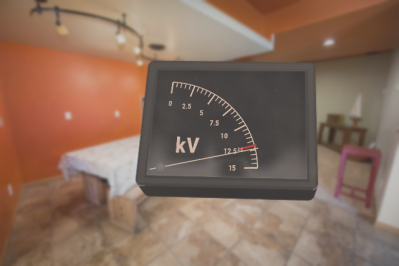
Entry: 13 kV
